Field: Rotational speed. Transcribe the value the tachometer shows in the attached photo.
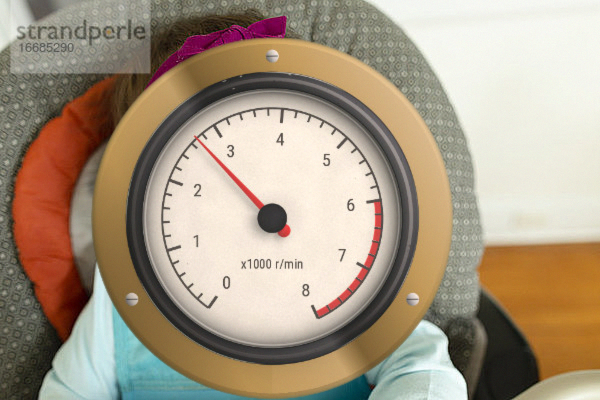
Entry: 2700 rpm
